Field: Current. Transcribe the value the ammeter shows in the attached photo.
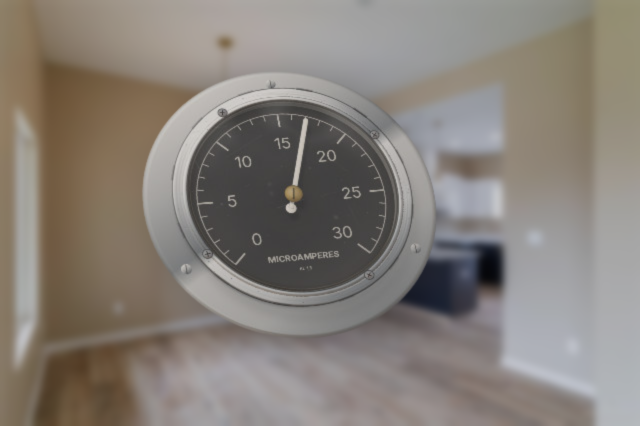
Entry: 17 µA
